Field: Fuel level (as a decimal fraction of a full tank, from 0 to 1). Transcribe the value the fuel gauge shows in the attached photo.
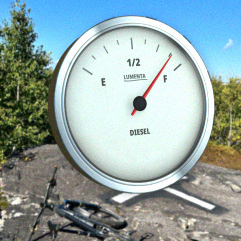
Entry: 0.875
